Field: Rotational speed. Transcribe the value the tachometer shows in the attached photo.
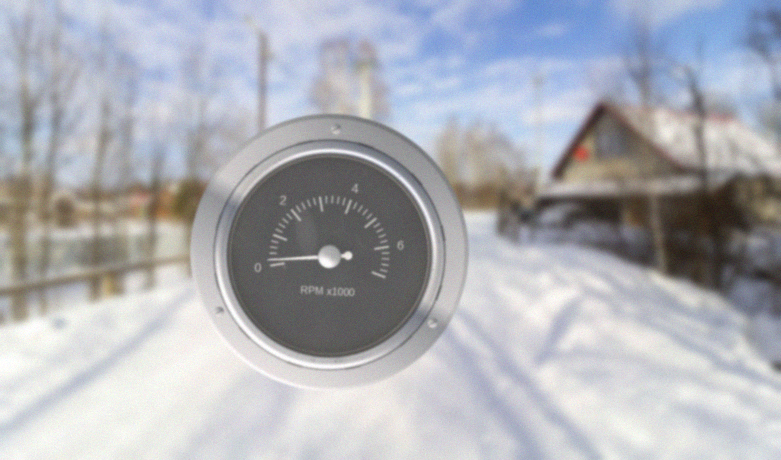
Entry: 200 rpm
